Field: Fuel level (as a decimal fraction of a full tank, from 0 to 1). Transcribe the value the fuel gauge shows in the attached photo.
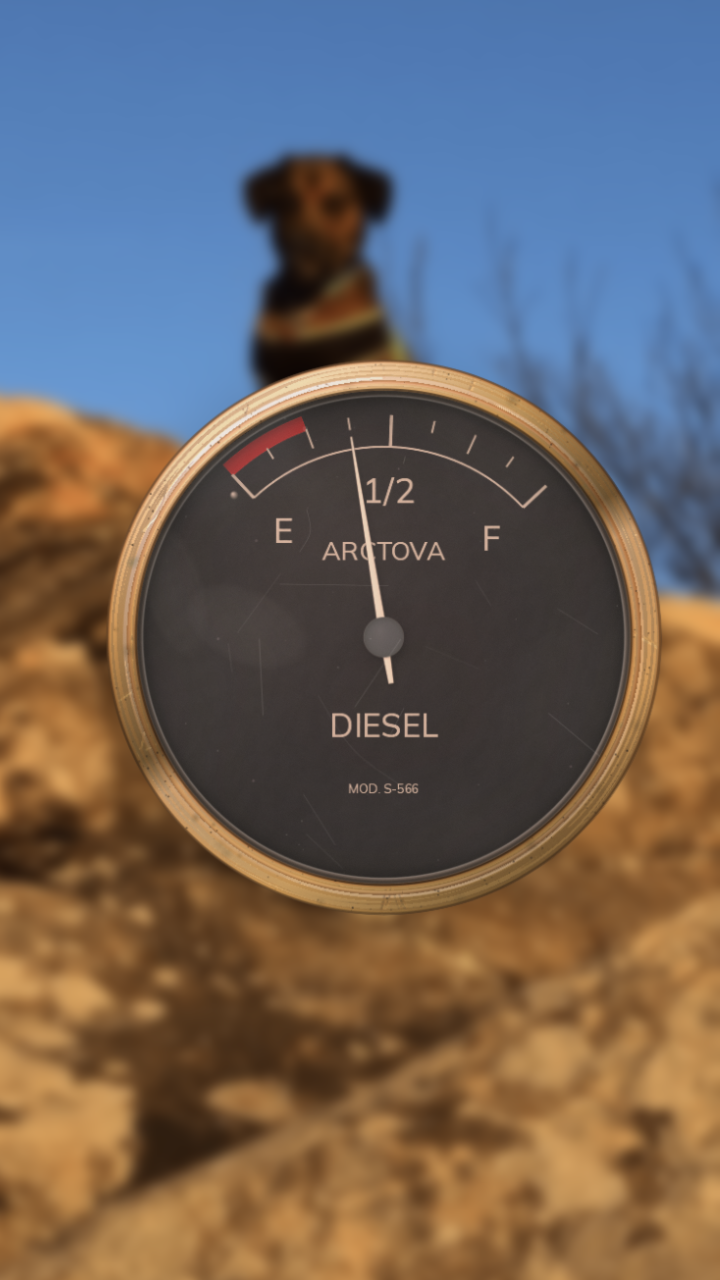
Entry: 0.375
